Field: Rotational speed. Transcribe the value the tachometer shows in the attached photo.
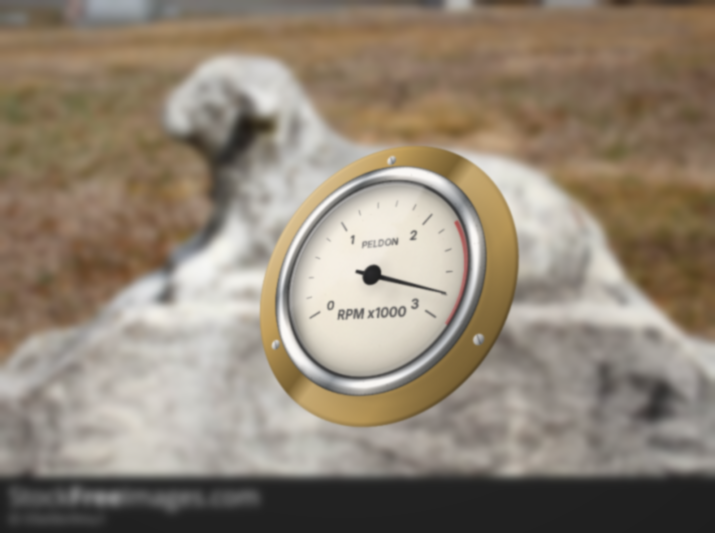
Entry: 2800 rpm
